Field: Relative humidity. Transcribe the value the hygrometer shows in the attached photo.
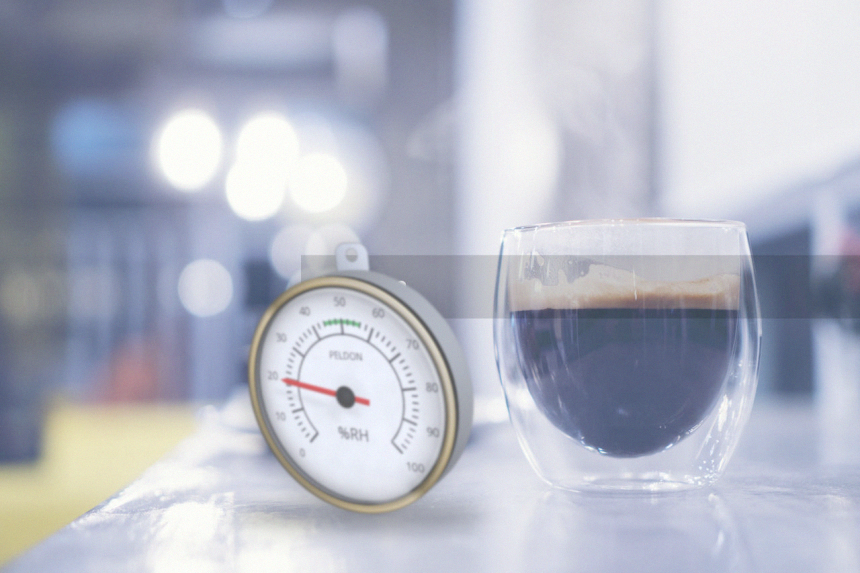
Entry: 20 %
